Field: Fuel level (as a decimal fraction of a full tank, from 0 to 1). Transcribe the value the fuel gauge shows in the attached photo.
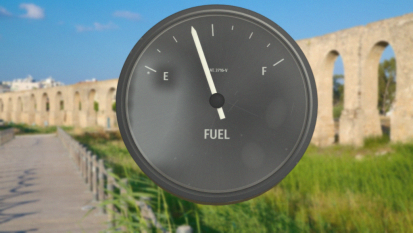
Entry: 0.375
